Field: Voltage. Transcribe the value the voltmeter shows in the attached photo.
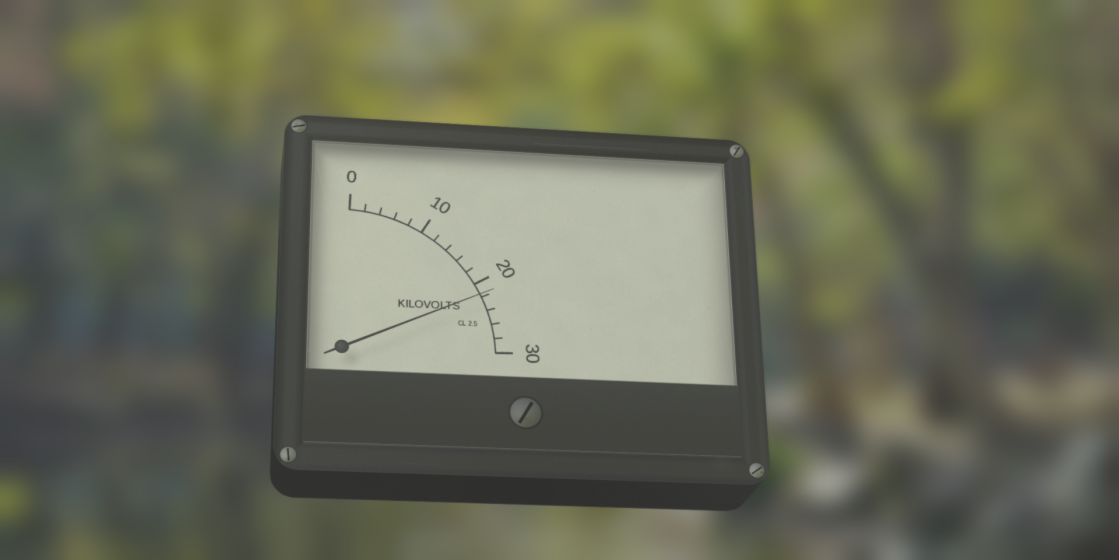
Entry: 22 kV
